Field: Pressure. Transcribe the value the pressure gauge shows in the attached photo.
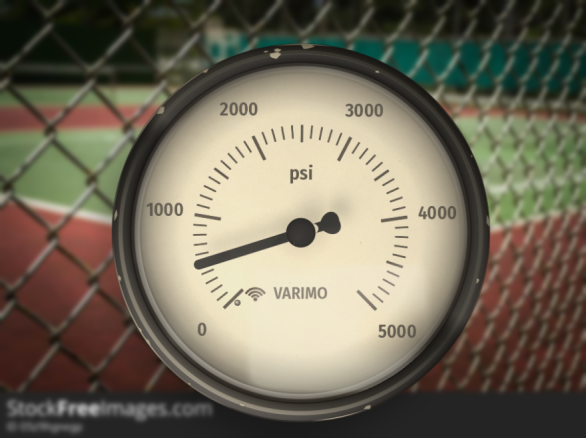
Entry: 500 psi
